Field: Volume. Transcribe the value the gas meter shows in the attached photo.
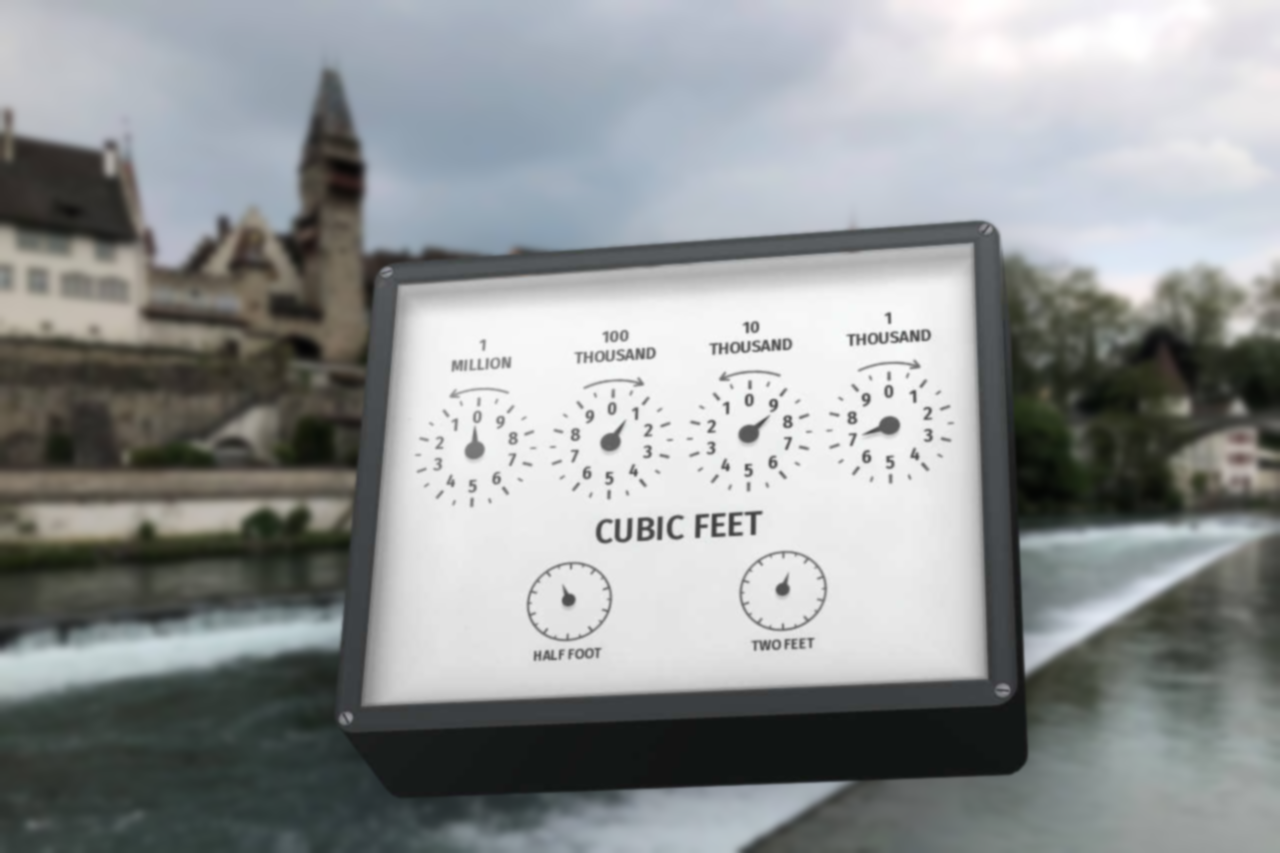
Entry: 8700 ft³
